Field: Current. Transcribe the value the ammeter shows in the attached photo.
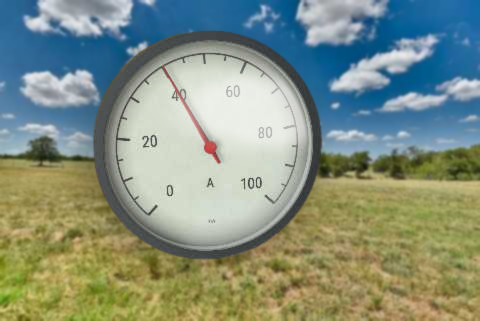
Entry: 40 A
